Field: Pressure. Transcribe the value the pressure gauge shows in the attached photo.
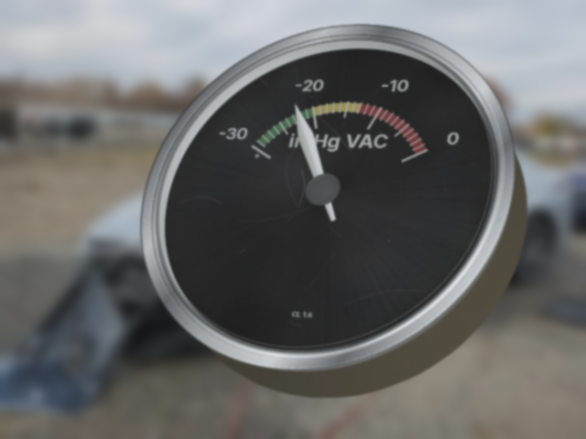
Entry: -22 inHg
